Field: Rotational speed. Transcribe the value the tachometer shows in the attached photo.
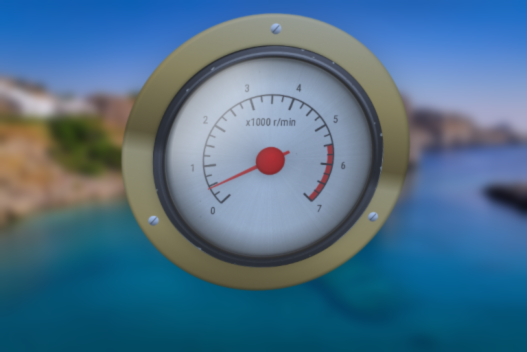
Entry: 500 rpm
